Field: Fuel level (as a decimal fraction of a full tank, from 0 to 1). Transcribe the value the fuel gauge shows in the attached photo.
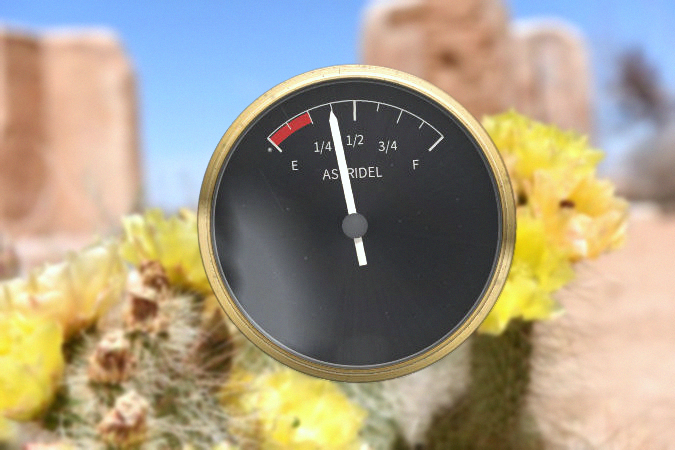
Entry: 0.375
